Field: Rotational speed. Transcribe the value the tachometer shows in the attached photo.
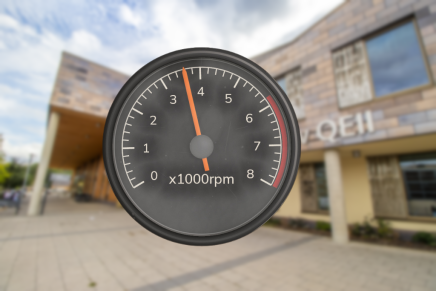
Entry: 3600 rpm
